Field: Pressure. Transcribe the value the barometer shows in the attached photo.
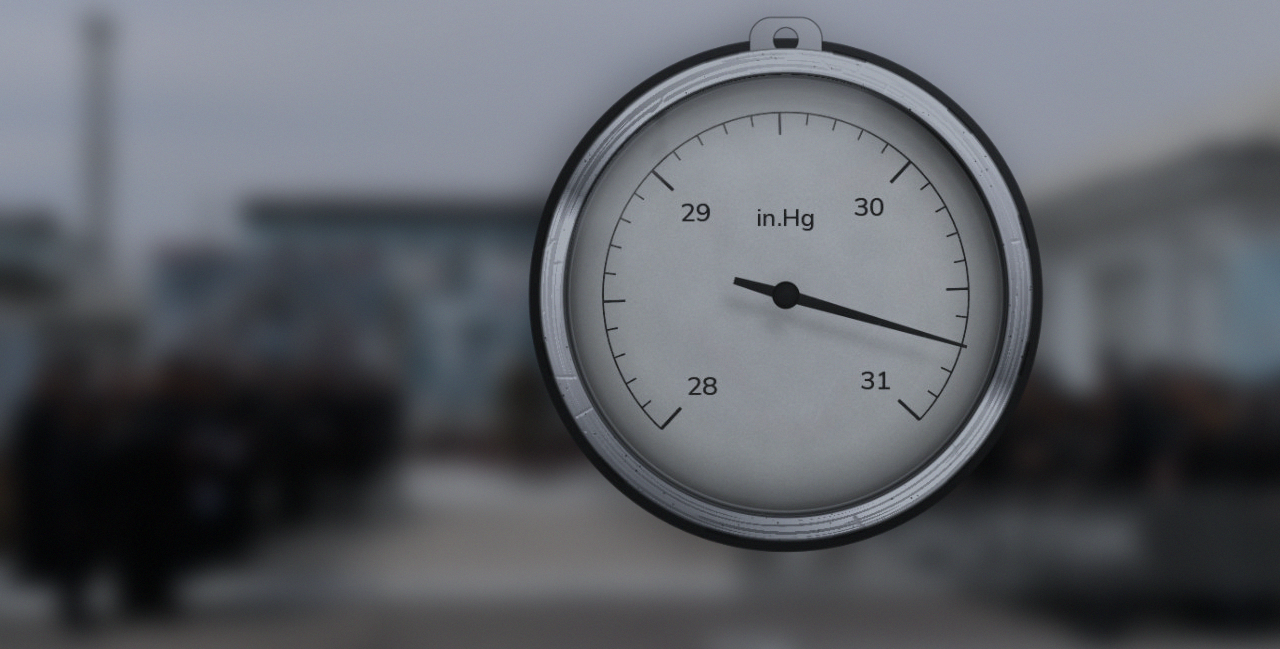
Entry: 30.7 inHg
